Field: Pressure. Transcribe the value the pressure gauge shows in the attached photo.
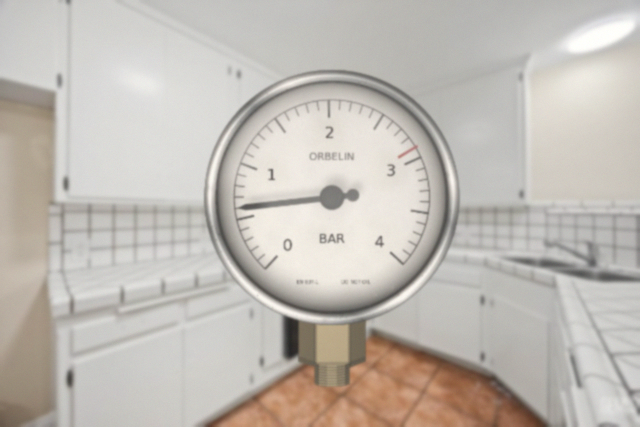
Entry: 0.6 bar
